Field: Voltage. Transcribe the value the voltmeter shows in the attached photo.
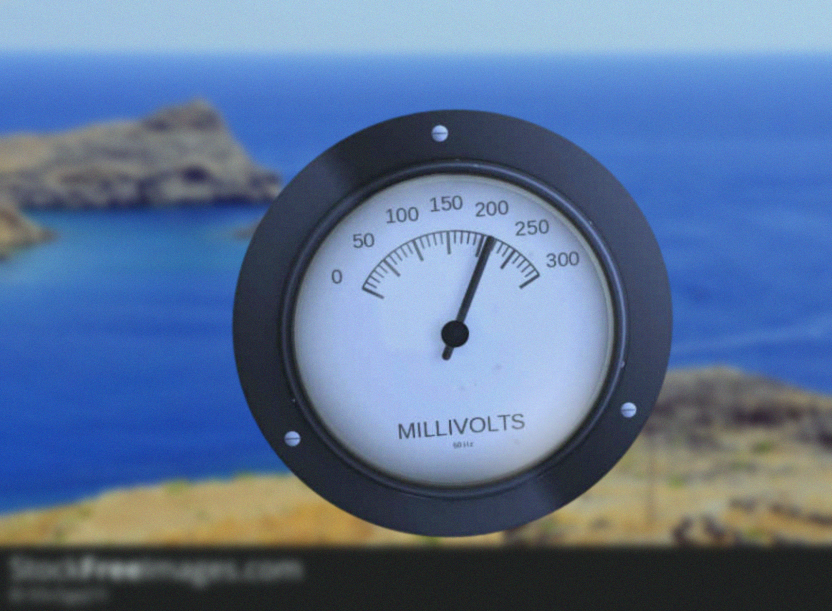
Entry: 210 mV
